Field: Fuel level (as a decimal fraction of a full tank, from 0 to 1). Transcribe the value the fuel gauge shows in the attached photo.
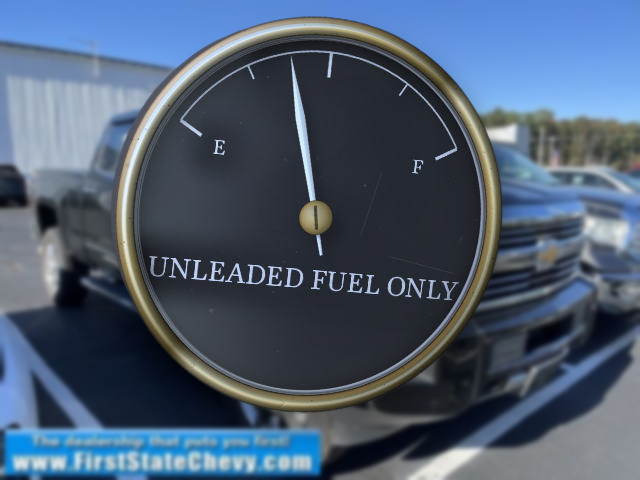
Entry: 0.375
